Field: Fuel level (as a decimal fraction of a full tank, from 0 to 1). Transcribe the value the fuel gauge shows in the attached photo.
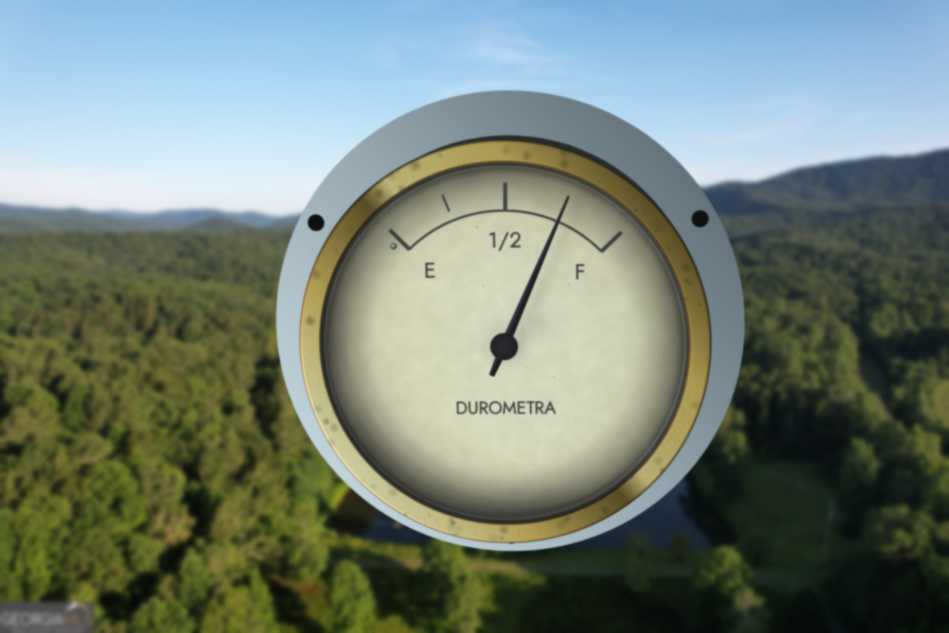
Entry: 0.75
